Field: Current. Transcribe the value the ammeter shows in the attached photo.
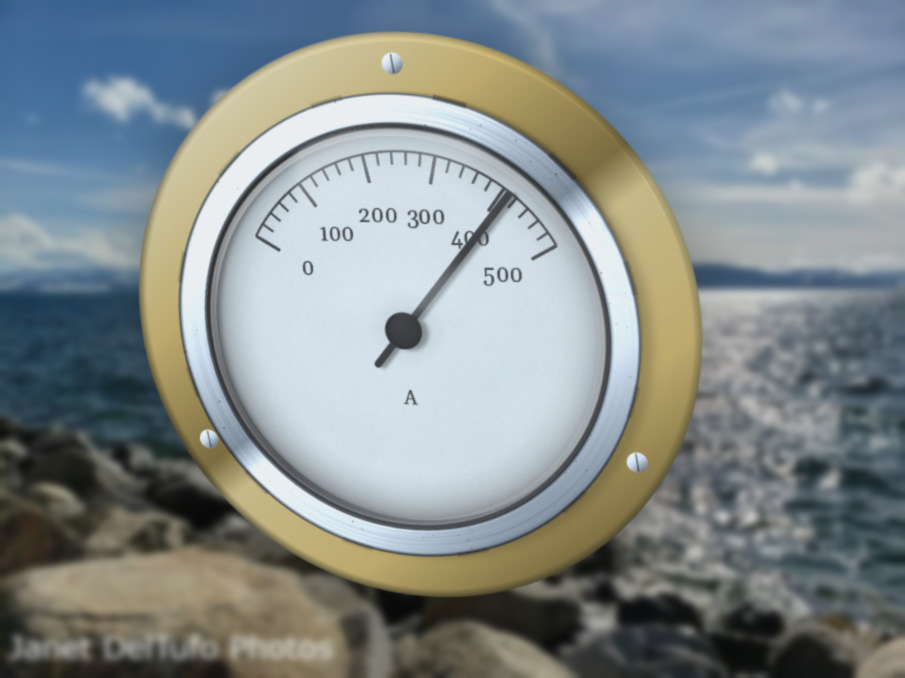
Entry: 410 A
